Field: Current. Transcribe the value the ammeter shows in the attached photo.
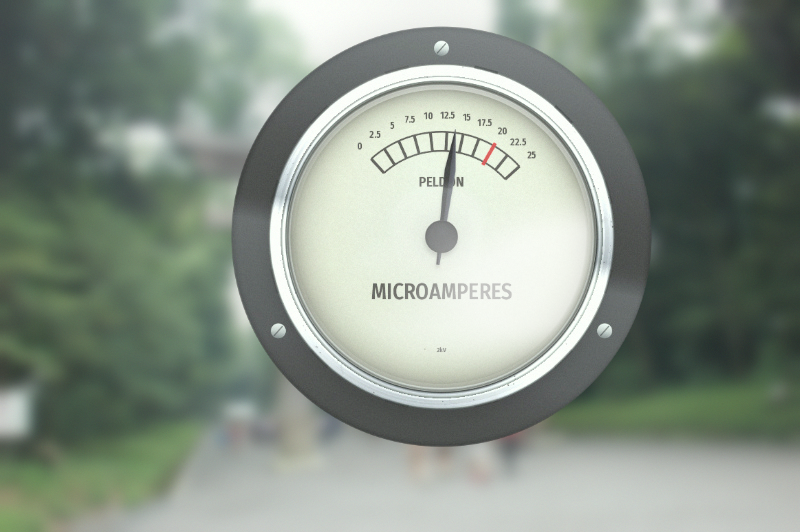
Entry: 13.75 µA
